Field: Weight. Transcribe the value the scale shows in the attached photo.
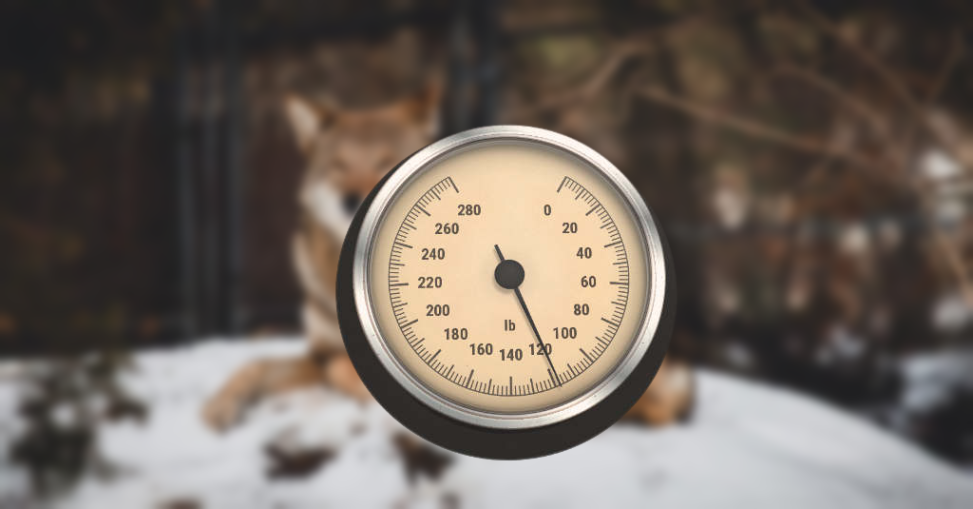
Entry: 118 lb
